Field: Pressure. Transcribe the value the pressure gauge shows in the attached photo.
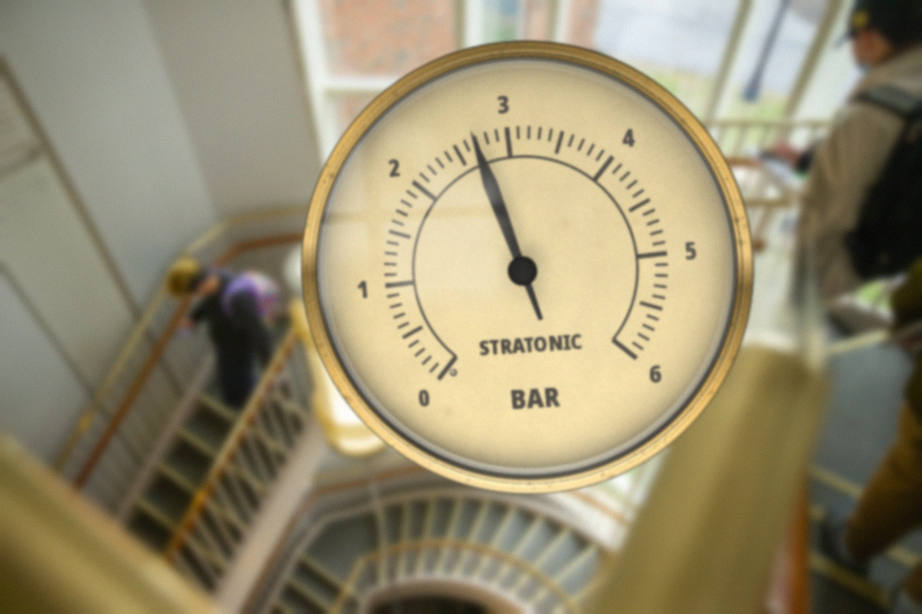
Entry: 2.7 bar
